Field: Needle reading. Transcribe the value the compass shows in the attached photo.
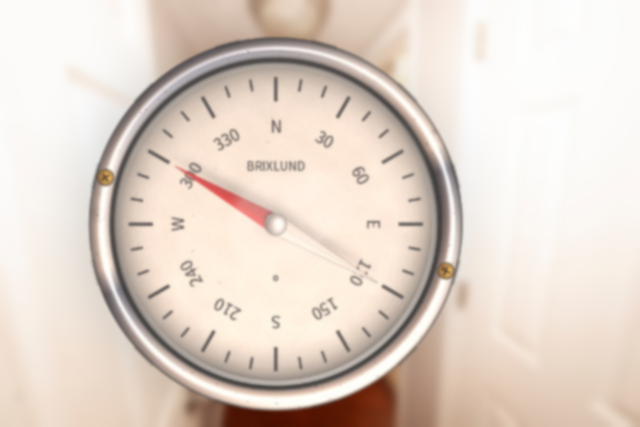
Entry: 300 °
